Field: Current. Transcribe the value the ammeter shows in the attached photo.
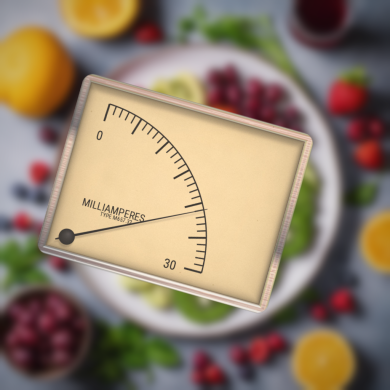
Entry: 21 mA
